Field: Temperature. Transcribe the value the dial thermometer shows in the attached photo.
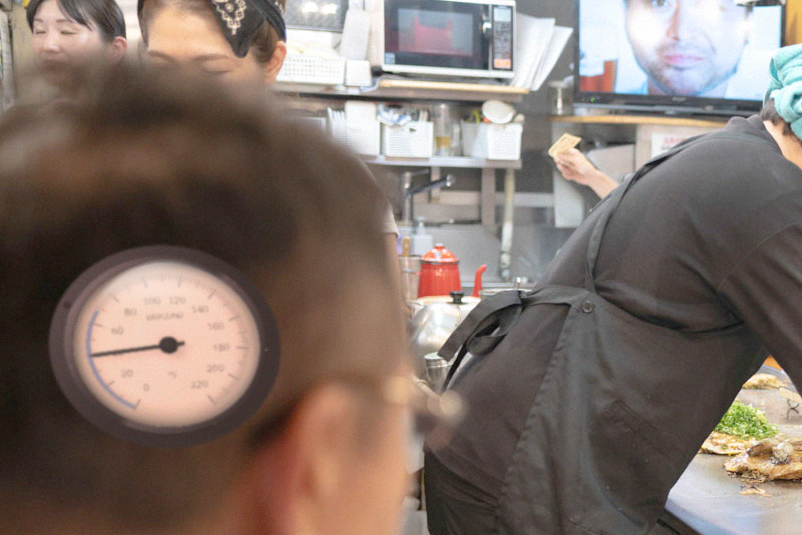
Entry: 40 °F
